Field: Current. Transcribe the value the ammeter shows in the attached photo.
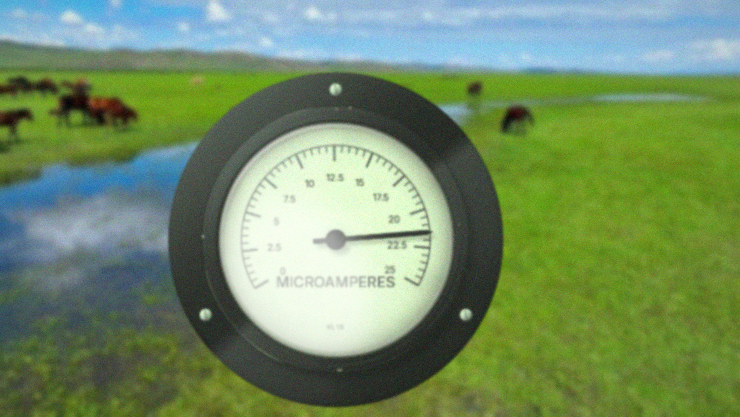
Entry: 21.5 µA
